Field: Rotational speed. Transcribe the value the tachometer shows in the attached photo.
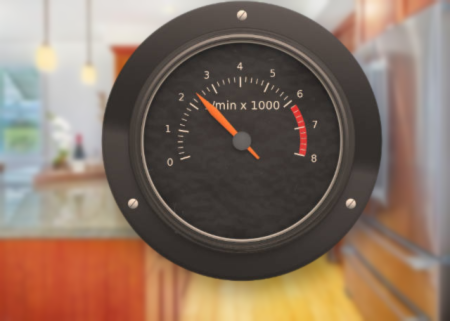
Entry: 2400 rpm
